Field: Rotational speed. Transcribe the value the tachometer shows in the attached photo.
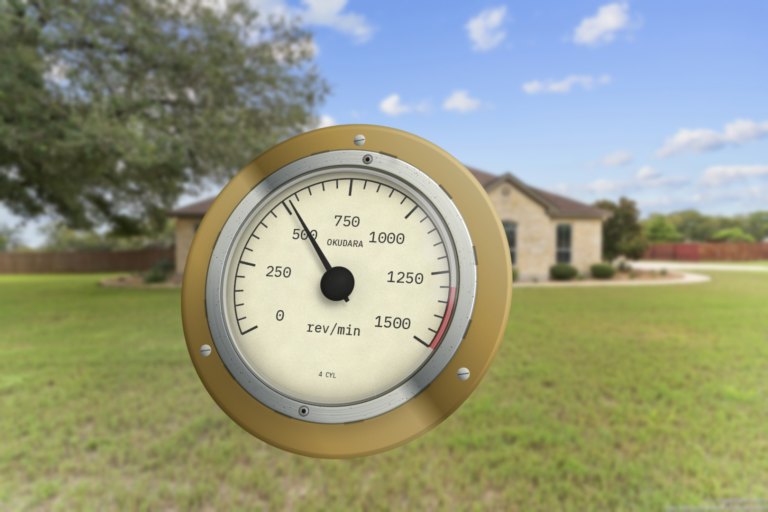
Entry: 525 rpm
